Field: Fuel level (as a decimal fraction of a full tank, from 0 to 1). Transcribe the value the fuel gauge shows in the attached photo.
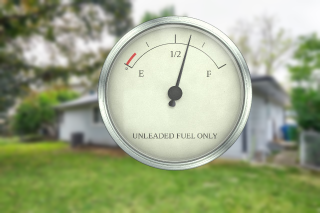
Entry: 0.625
